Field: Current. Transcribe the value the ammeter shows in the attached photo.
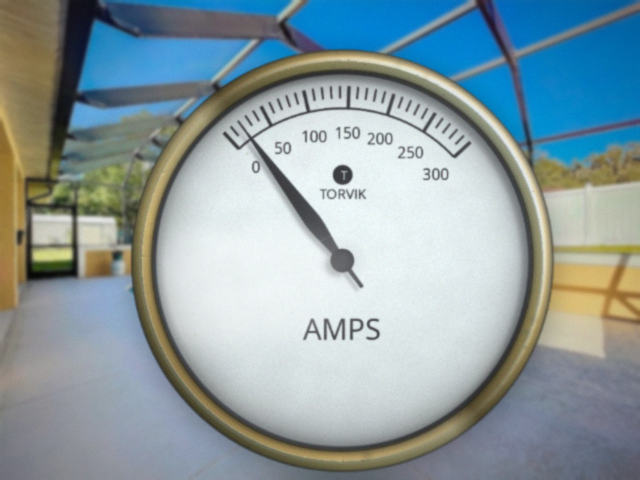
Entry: 20 A
